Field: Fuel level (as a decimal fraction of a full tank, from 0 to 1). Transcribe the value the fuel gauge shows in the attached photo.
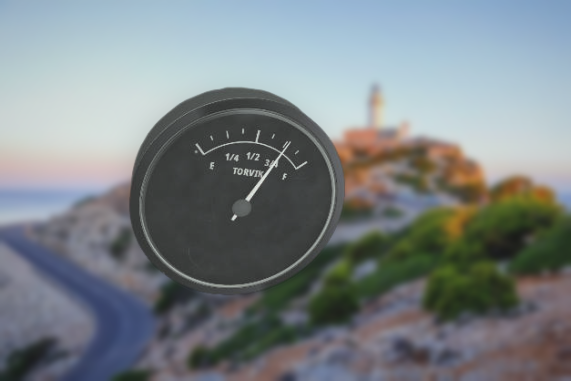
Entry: 0.75
